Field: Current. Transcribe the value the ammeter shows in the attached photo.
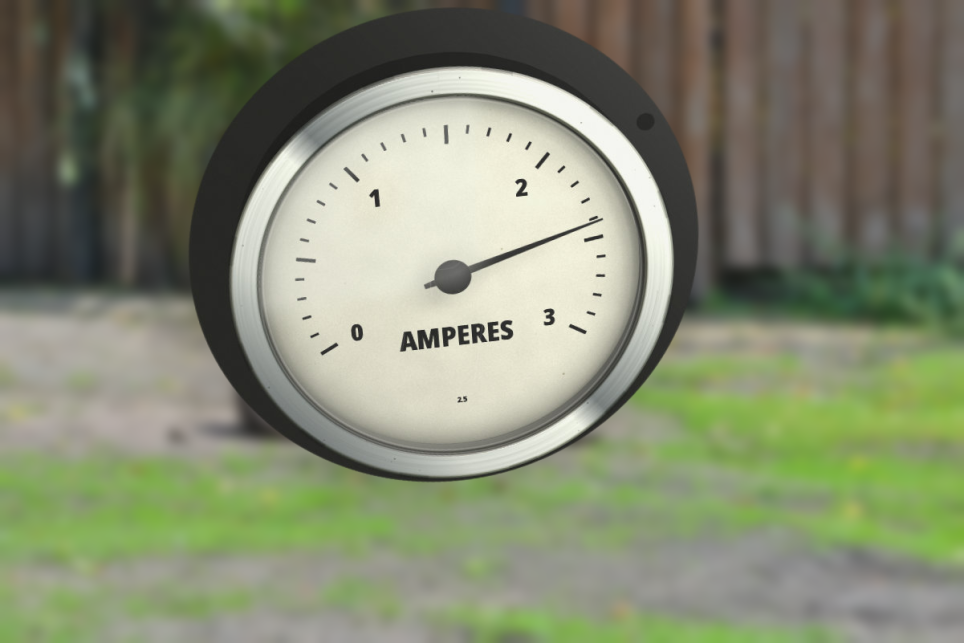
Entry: 2.4 A
